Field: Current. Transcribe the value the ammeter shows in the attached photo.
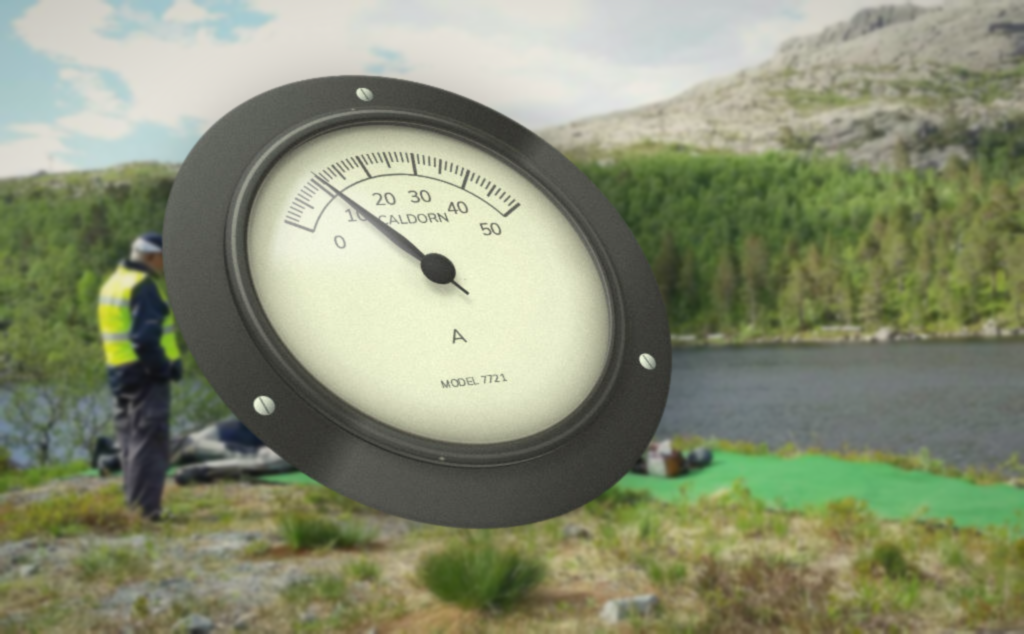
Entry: 10 A
